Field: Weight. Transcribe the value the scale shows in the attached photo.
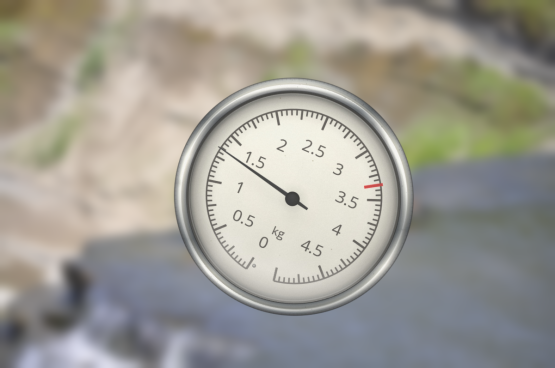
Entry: 1.35 kg
